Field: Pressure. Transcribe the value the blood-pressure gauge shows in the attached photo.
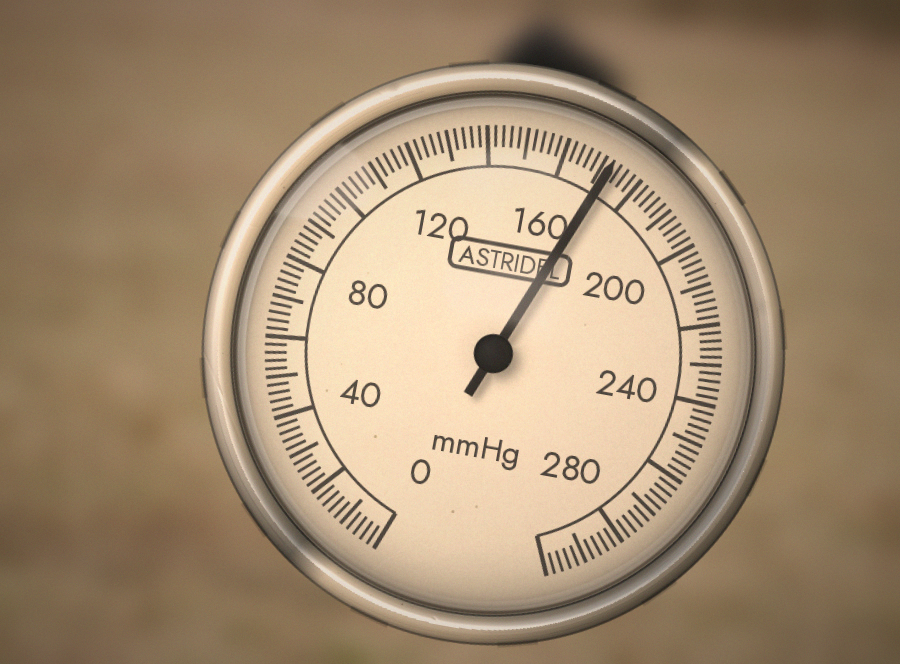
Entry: 172 mmHg
